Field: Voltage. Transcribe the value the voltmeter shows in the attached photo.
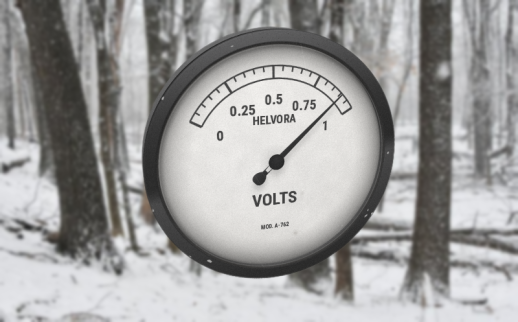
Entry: 0.9 V
